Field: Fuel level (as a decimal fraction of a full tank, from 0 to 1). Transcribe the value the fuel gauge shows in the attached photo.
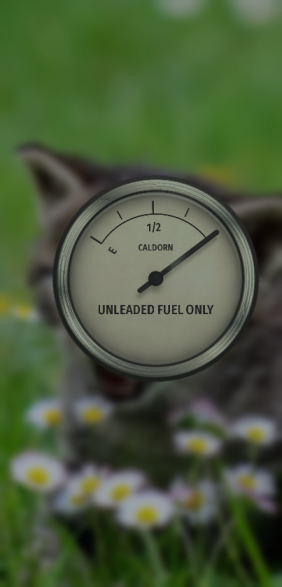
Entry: 1
